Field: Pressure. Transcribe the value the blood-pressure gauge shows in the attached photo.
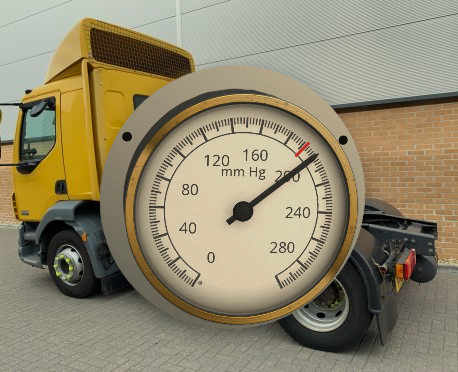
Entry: 200 mmHg
